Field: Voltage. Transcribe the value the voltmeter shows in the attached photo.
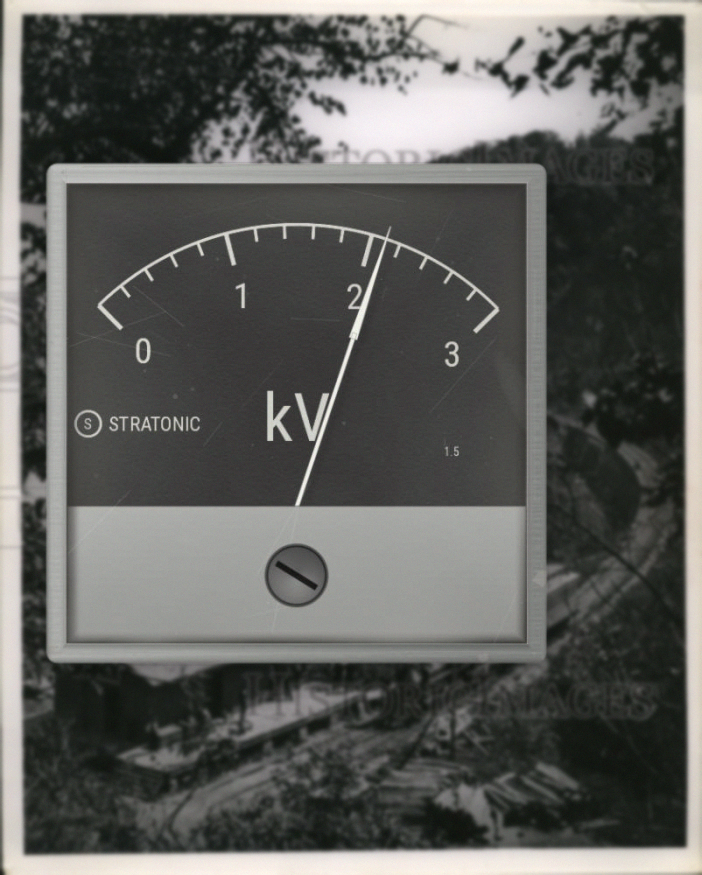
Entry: 2.1 kV
